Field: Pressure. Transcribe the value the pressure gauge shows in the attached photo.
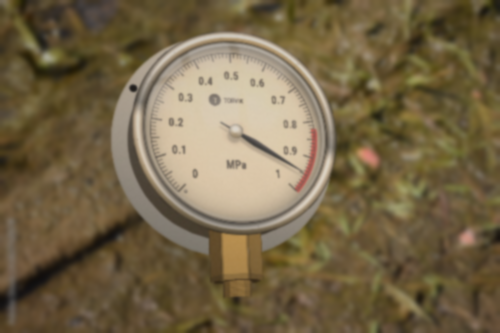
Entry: 0.95 MPa
